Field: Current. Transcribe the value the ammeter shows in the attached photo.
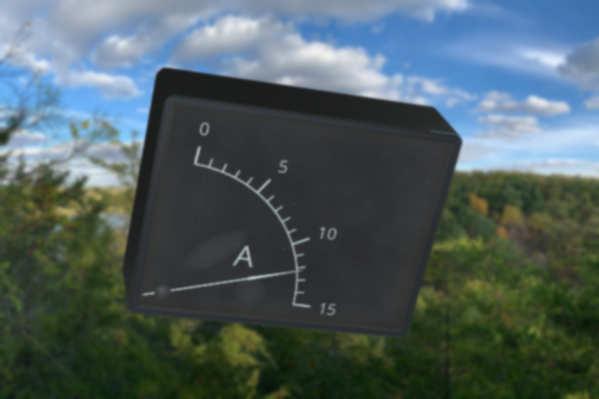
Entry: 12 A
